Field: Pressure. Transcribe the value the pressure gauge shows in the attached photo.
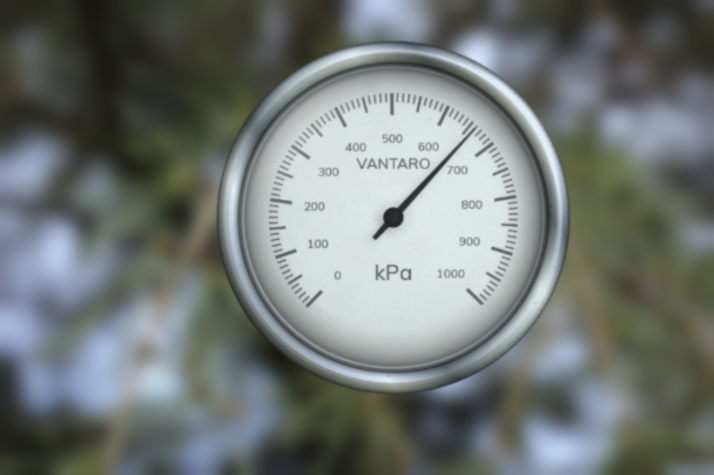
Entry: 660 kPa
